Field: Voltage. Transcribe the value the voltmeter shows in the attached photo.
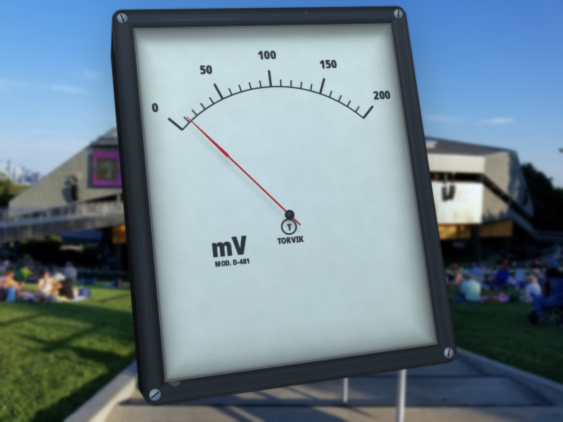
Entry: 10 mV
